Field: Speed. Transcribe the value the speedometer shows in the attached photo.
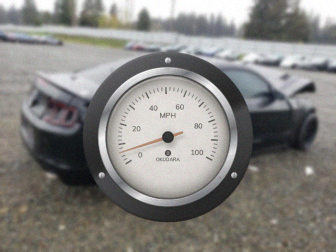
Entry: 6 mph
